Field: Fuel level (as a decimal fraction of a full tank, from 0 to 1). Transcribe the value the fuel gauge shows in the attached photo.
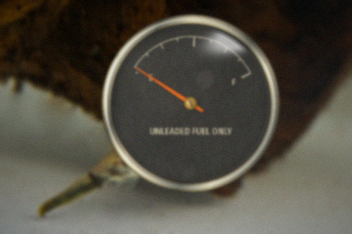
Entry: 0
